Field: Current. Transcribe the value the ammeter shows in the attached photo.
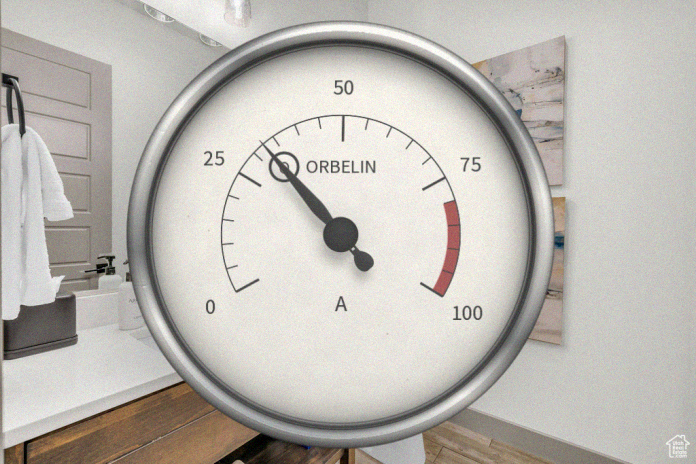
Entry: 32.5 A
